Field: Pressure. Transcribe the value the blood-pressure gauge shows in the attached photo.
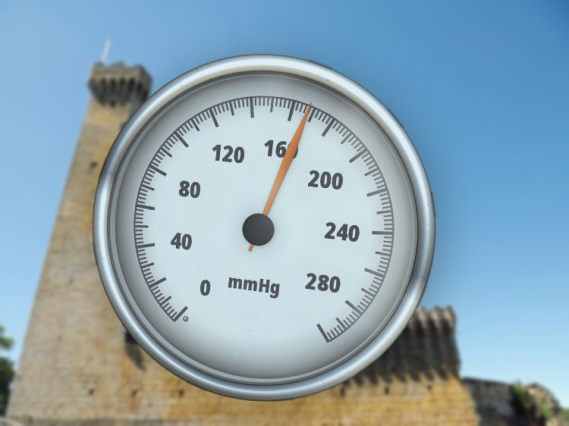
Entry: 168 mmHg
